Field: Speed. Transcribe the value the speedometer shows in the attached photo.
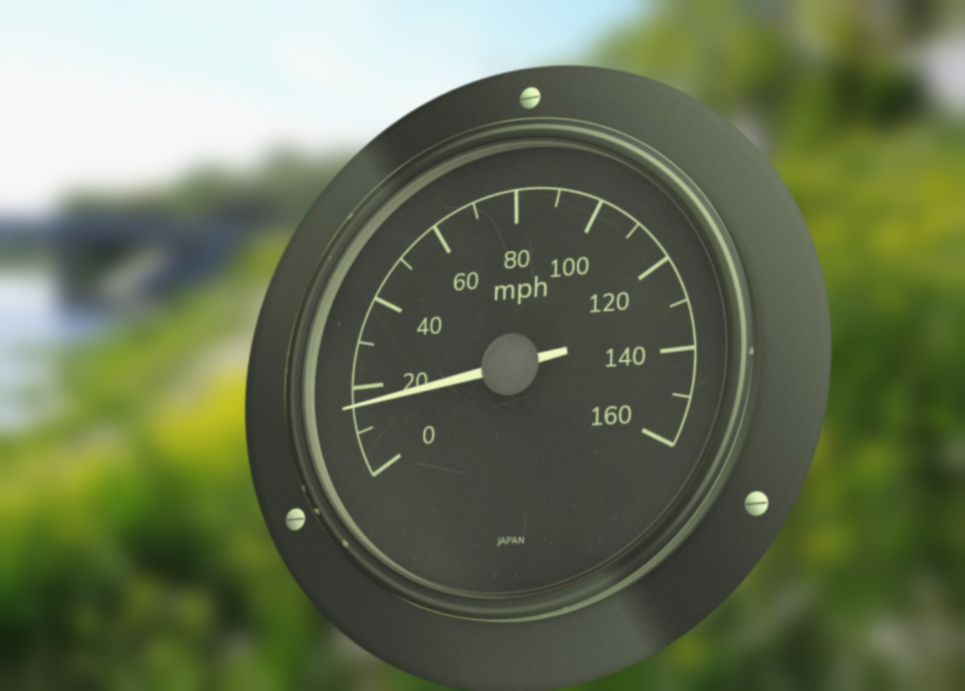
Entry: 15 mph
